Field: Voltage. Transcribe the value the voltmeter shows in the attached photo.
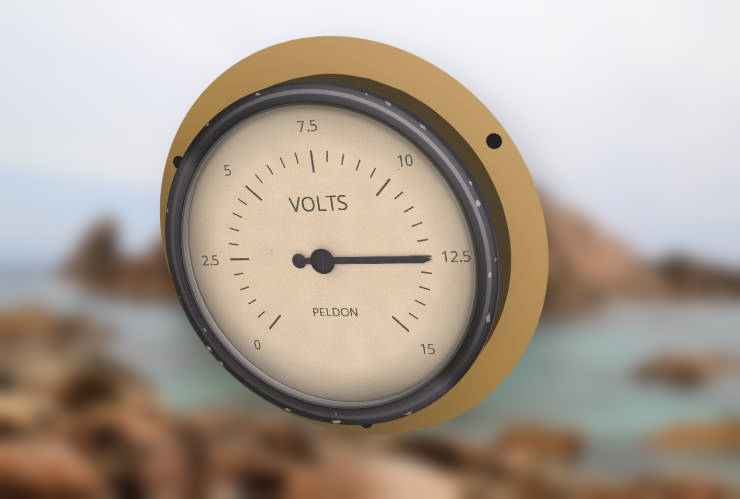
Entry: 12.5 V
